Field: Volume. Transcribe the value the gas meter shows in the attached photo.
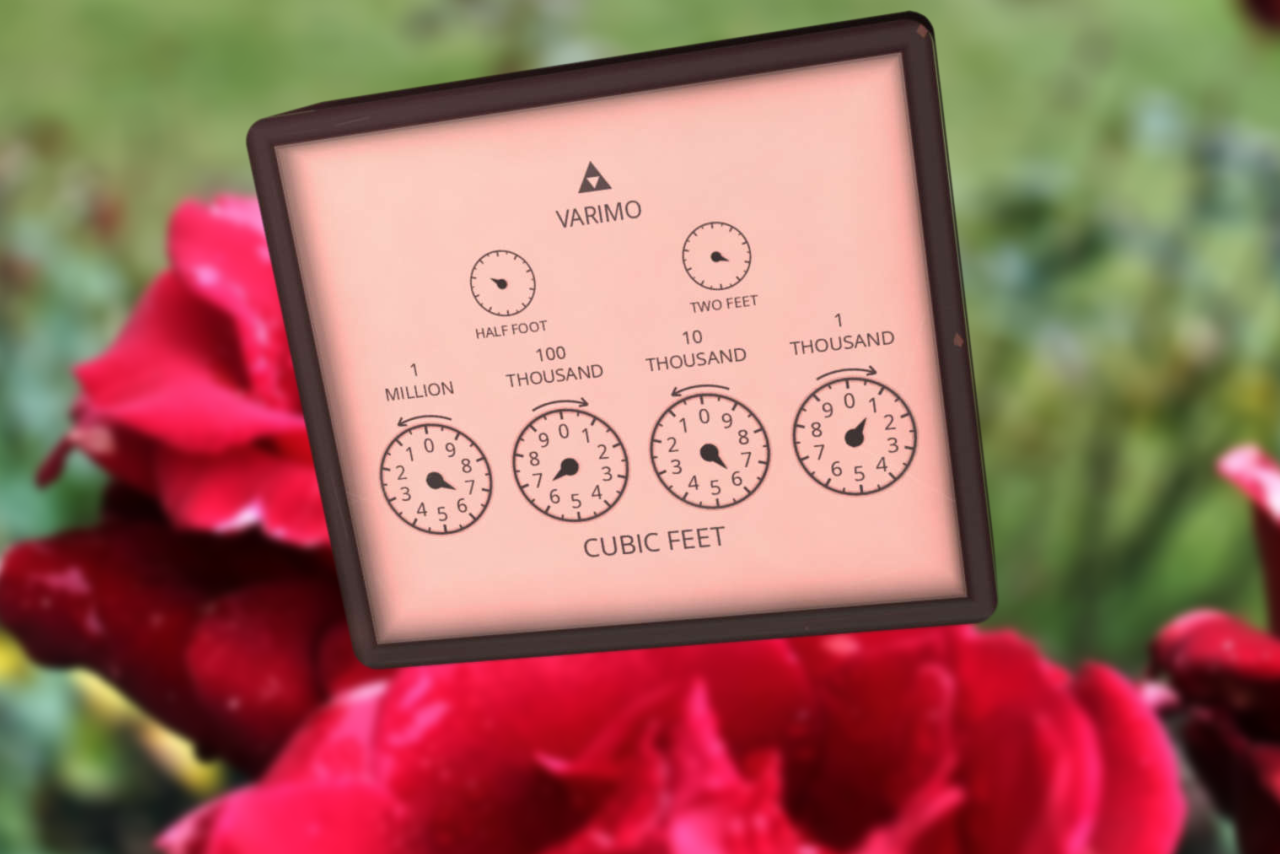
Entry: 666100 ft³
